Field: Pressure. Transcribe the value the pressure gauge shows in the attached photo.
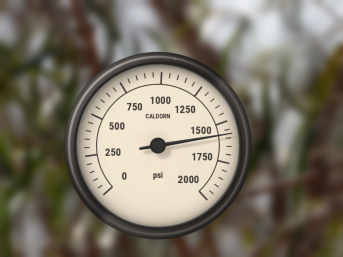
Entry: 1575 psi
